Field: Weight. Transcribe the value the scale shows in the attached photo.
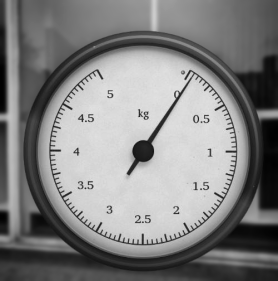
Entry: 0.05 kg
